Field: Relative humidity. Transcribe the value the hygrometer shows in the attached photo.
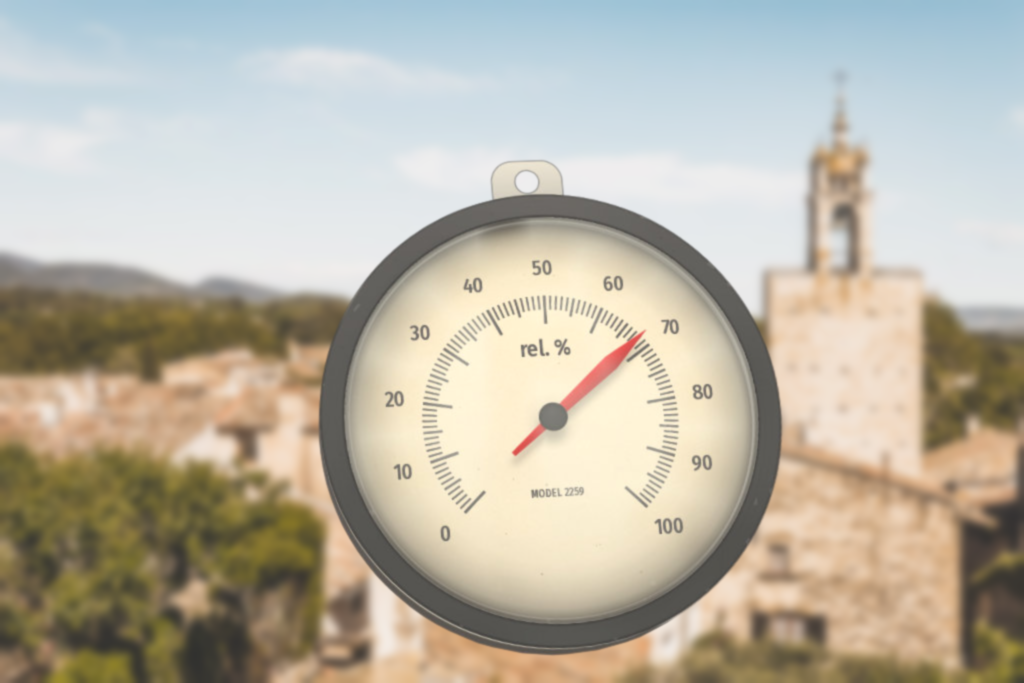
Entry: 68 %
